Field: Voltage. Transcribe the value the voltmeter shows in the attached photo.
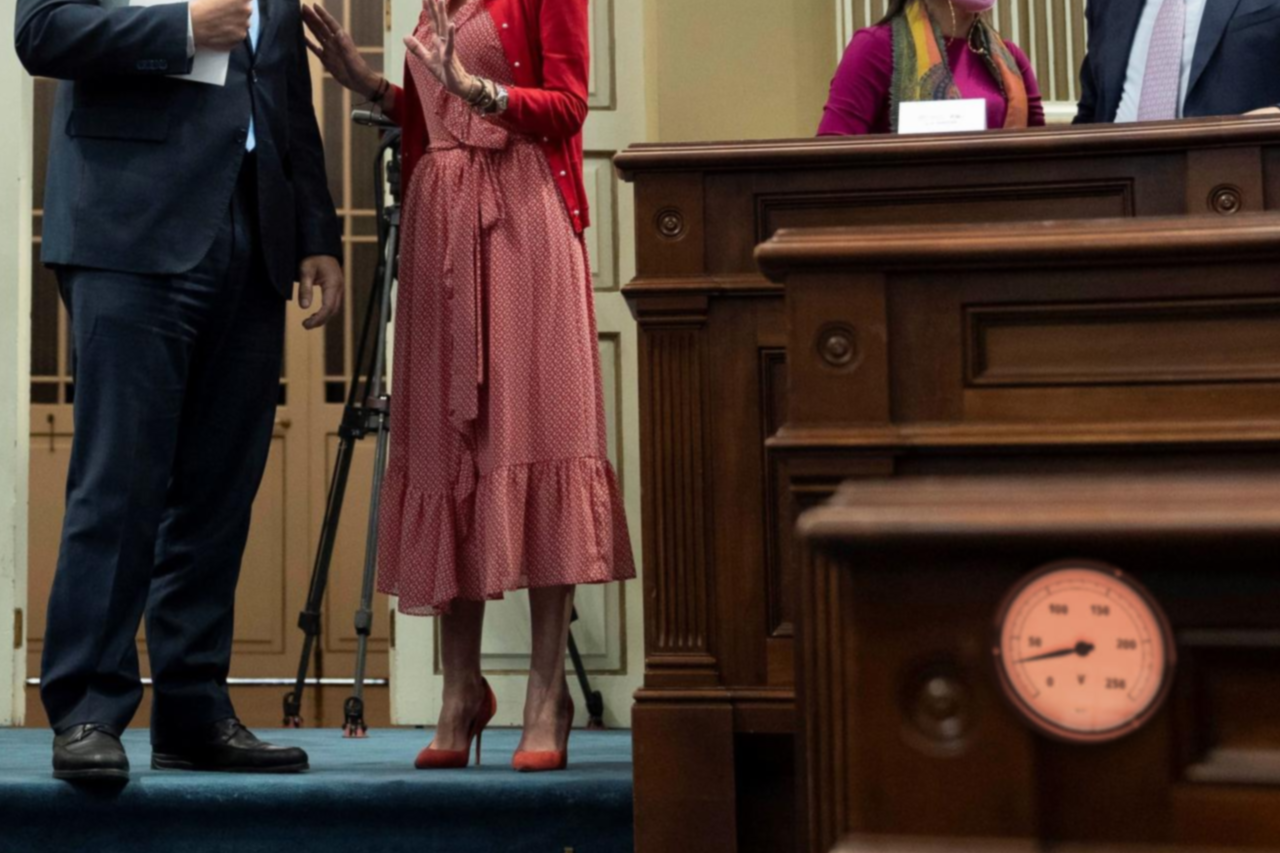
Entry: 30 V
